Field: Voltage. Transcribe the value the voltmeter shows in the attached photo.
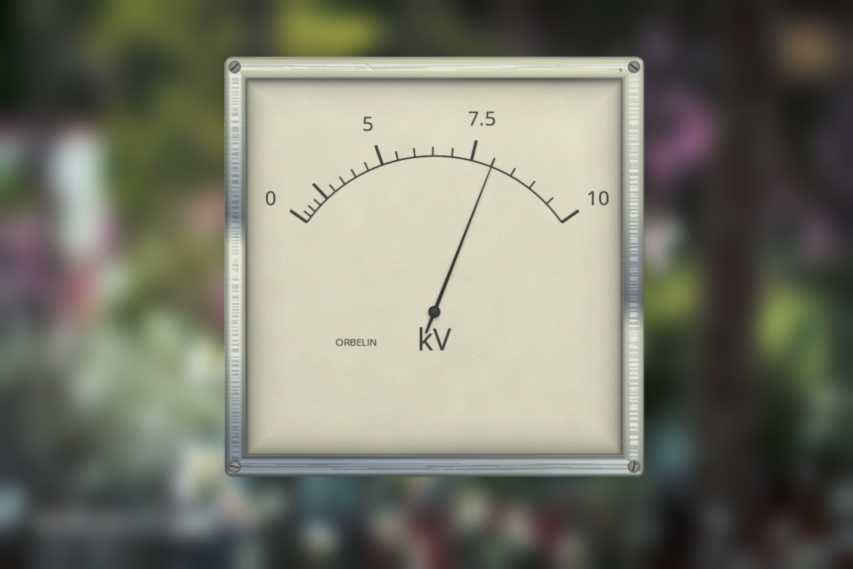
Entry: 8 kV
